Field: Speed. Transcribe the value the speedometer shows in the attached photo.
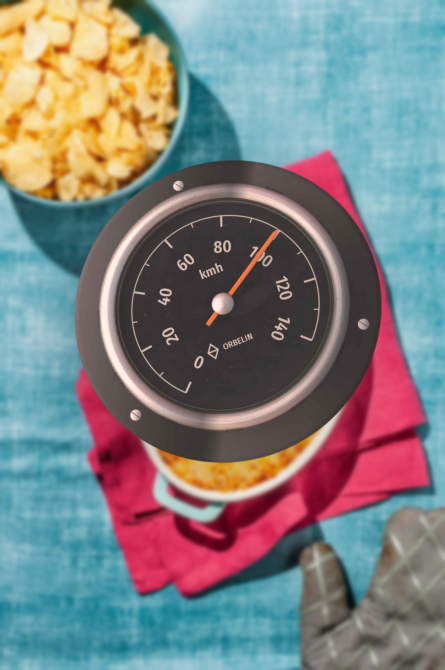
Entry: 100 km/h
